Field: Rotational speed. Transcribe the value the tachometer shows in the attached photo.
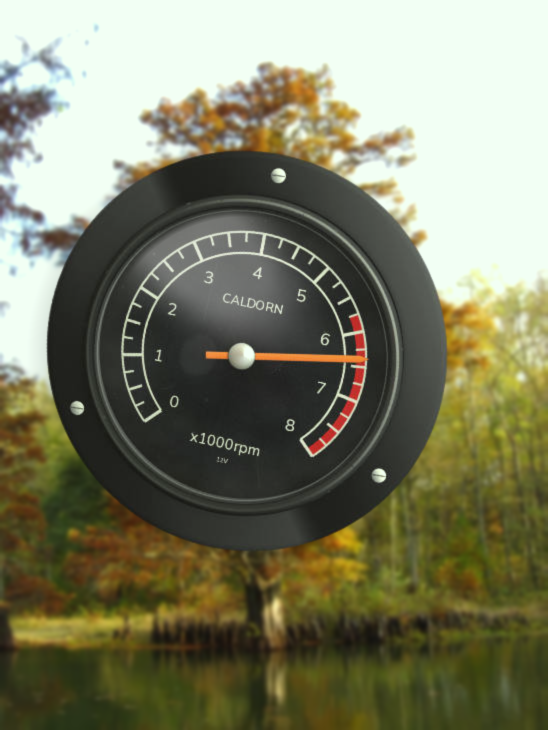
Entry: 6375 rpm
